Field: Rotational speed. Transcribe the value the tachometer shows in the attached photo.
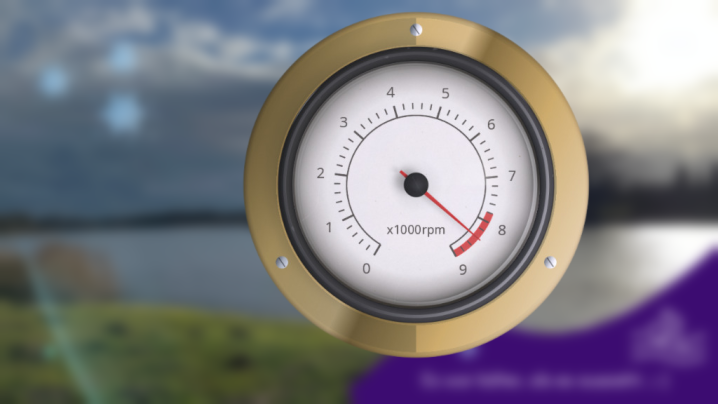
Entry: 8400 rpm
